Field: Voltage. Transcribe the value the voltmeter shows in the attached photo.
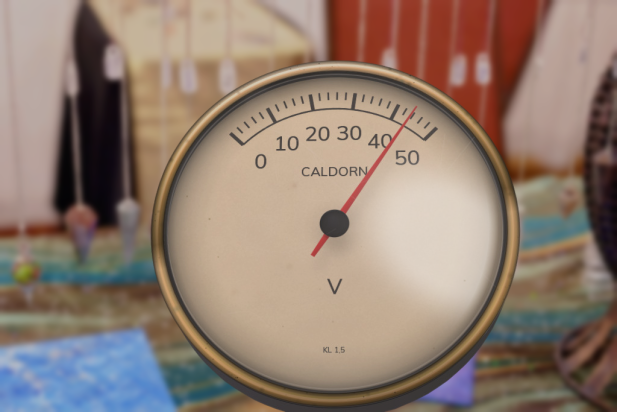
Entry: 44 V
